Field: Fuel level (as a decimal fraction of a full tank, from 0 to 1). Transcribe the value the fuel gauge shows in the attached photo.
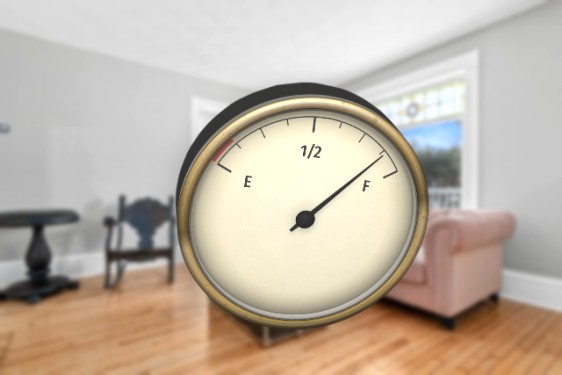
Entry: 0.875
